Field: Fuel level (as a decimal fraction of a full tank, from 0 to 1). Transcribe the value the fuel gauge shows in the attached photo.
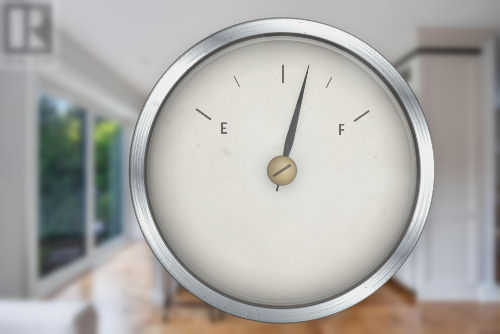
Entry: 0.625
